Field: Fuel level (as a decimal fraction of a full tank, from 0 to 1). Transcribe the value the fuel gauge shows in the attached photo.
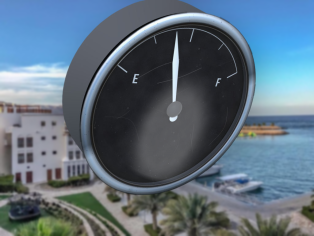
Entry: 0.375
